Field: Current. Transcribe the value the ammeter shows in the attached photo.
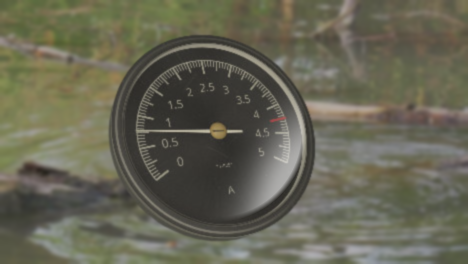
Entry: 0.75 A
